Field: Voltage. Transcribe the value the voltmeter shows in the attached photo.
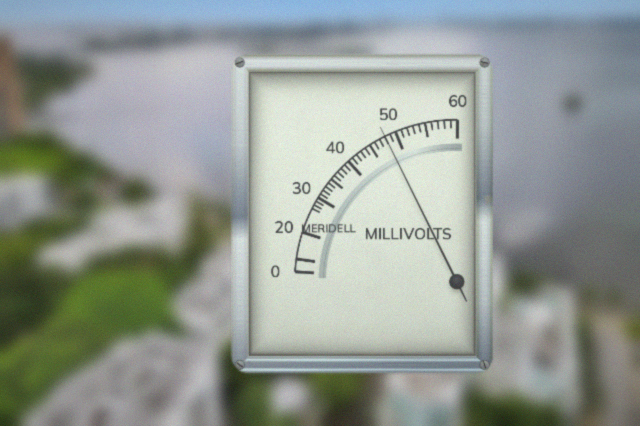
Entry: 48 mV
